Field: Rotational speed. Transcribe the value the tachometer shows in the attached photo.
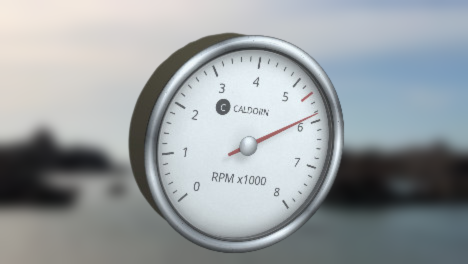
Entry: 5800 rpm
